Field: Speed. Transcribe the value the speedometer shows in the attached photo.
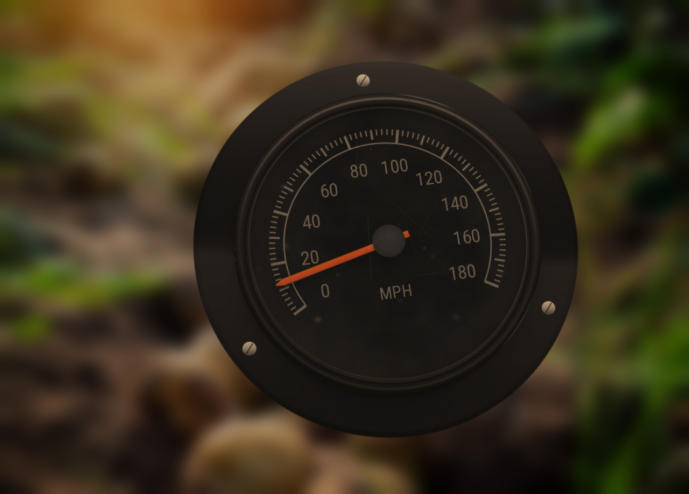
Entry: 12 mph
